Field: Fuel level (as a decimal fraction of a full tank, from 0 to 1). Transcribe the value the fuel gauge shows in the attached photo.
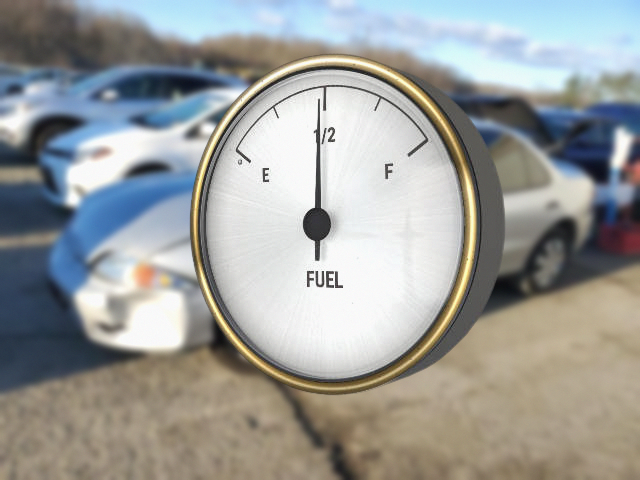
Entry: 0.5
